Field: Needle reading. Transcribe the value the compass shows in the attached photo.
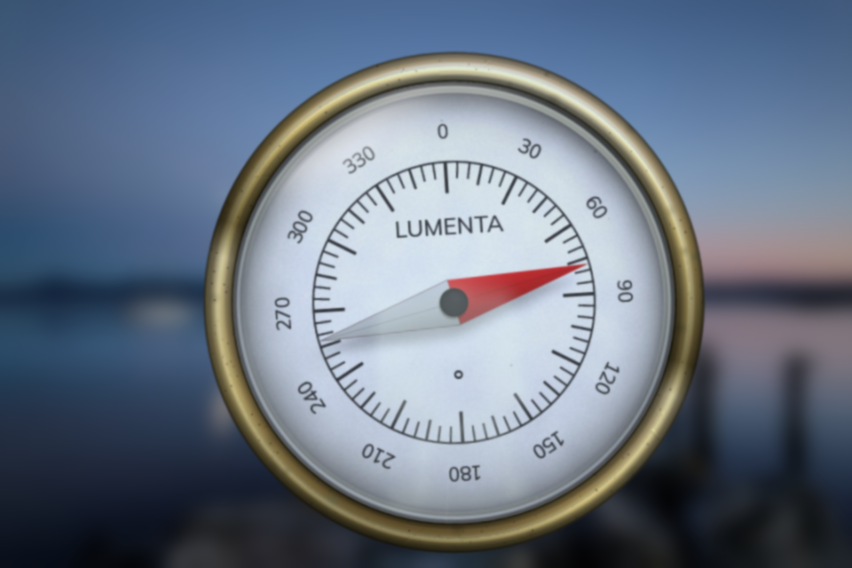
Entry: 77.5 °
